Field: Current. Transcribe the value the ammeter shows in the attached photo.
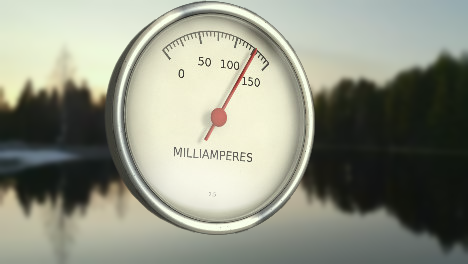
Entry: 125 mA
